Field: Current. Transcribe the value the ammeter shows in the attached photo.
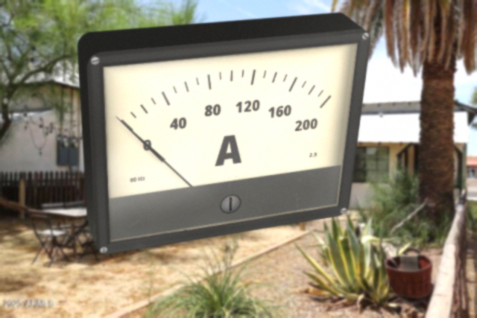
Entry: 0 A
